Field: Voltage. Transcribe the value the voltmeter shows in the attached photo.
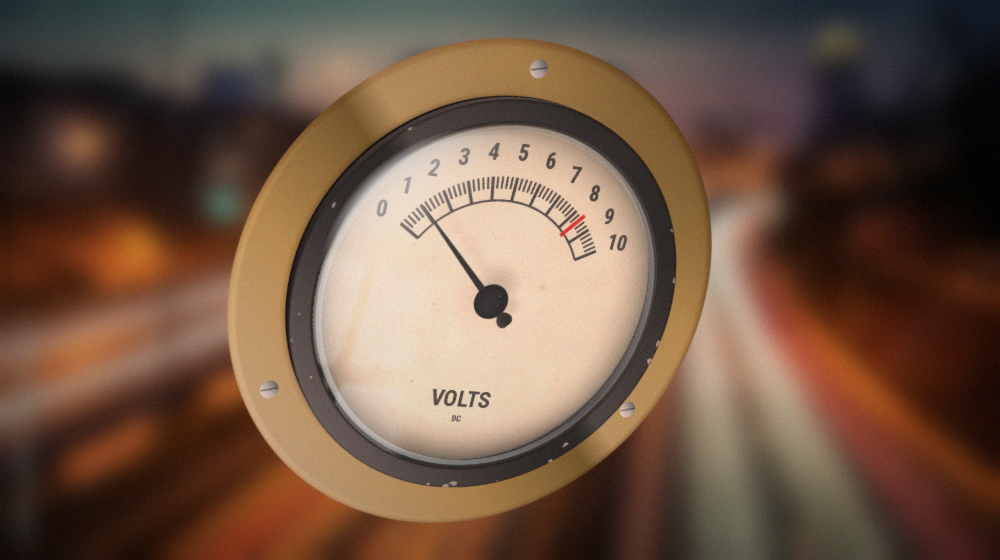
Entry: 1 V
